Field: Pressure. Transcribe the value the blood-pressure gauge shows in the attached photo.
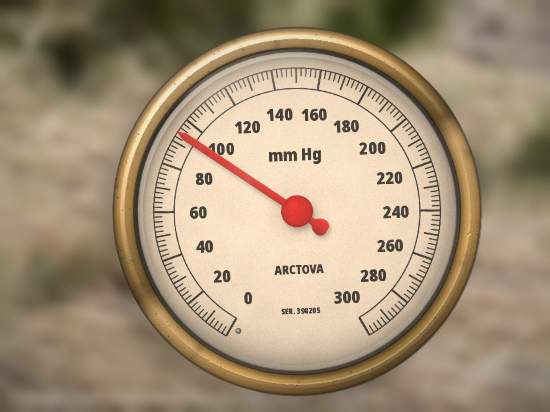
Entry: 94 mmHg
